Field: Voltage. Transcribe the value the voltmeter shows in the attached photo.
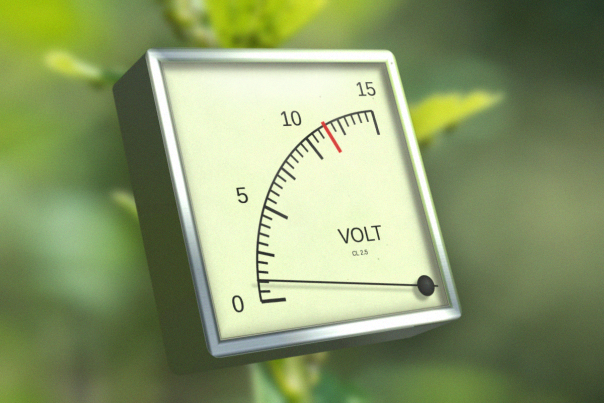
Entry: 1 V
